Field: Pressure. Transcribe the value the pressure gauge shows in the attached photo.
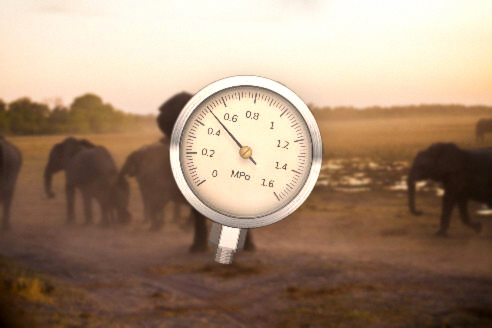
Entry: 0.5 MPa
